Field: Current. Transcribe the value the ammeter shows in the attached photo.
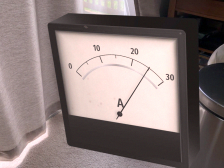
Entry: 25 A
